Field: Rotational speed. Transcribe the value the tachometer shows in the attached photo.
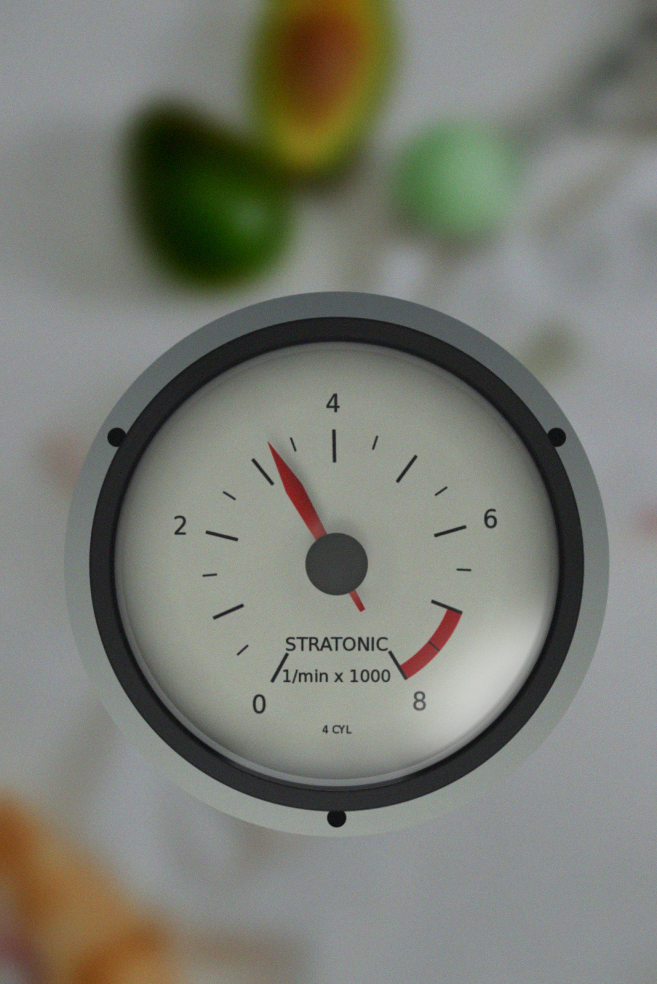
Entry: 3250 rpm
